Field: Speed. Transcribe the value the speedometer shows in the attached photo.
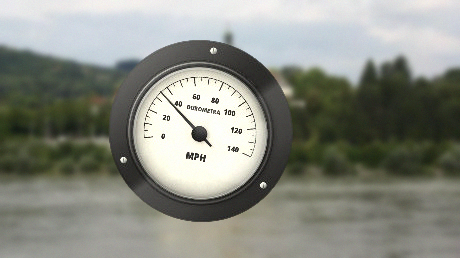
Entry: 35 mph
